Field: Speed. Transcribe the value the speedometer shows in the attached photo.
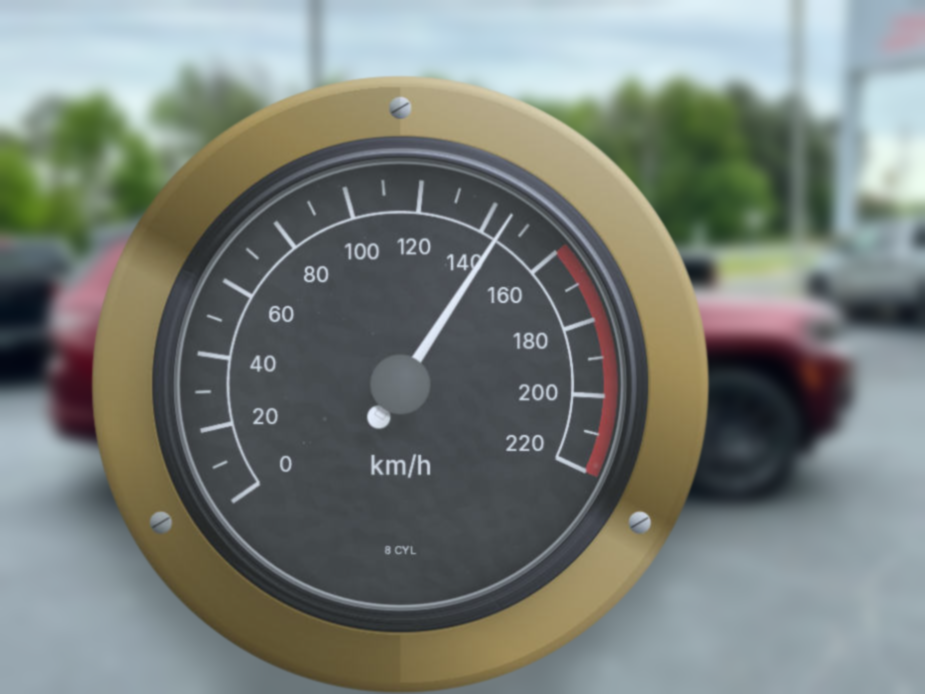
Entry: 145 km/h
